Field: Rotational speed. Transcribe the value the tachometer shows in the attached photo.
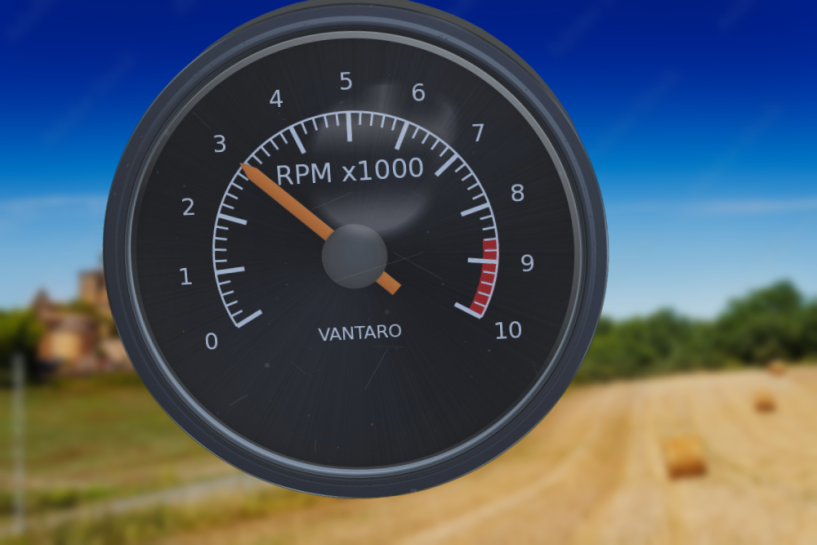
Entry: 3000 rpm
